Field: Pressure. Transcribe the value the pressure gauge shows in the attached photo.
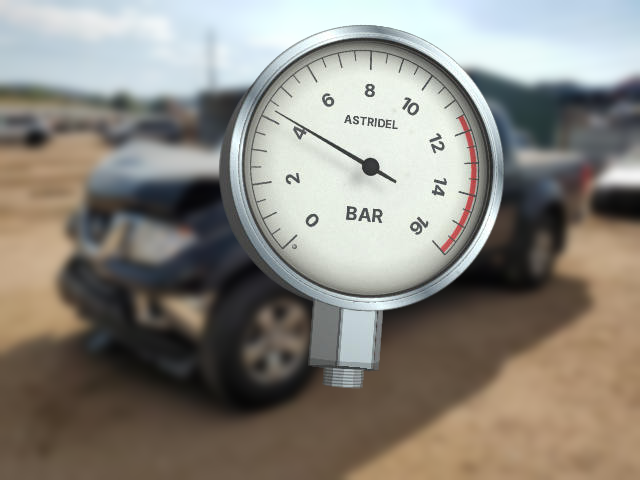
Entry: 4.25 bar
